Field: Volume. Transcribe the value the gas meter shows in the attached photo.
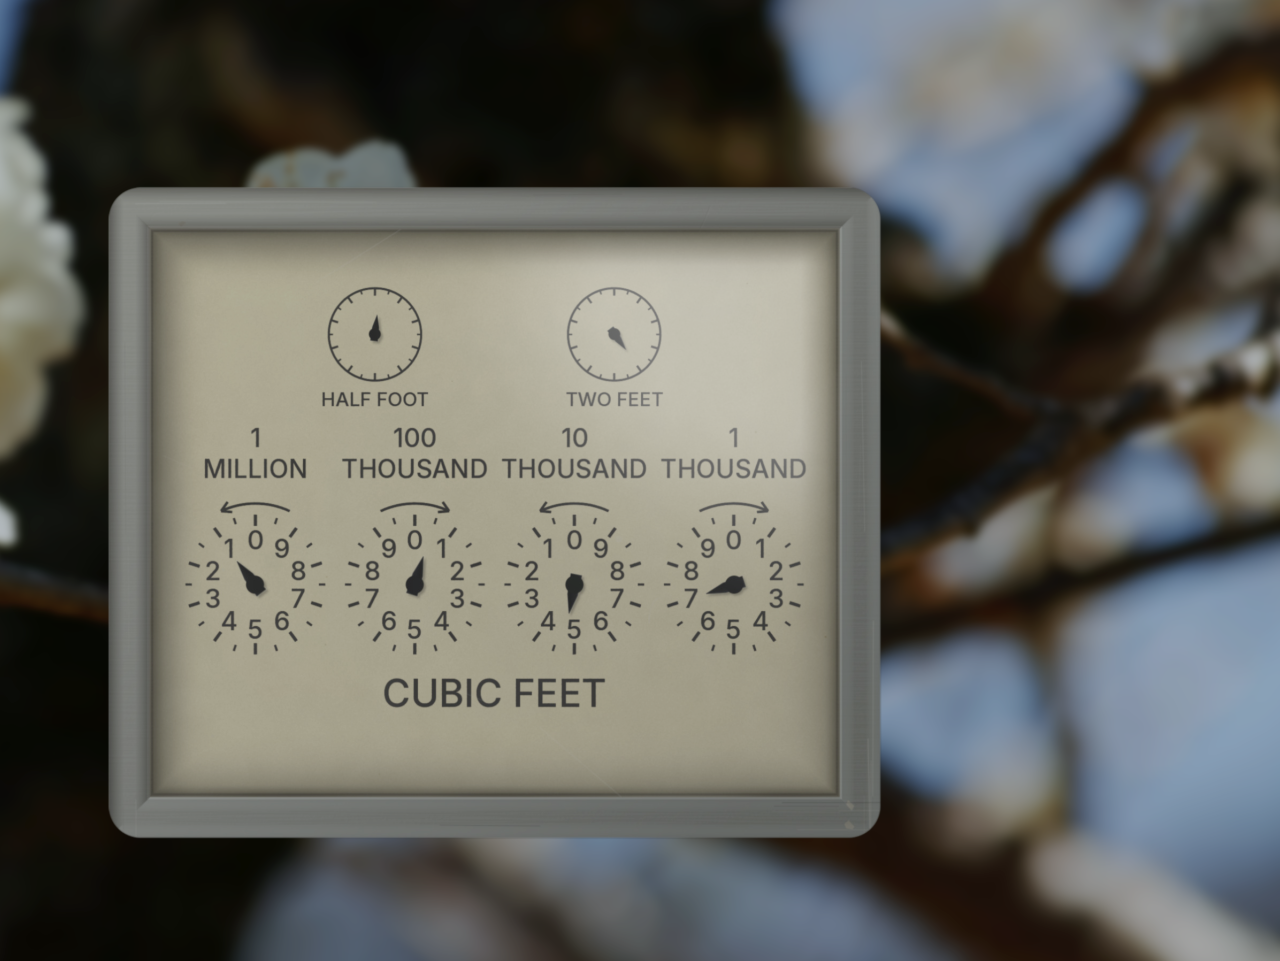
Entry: 104700 ft³
